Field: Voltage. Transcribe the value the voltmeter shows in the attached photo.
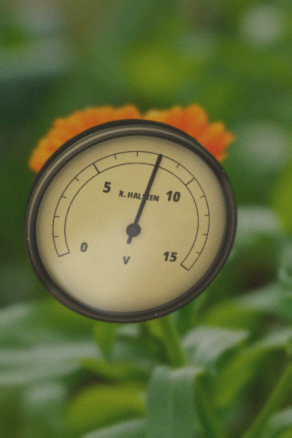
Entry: 8 V
